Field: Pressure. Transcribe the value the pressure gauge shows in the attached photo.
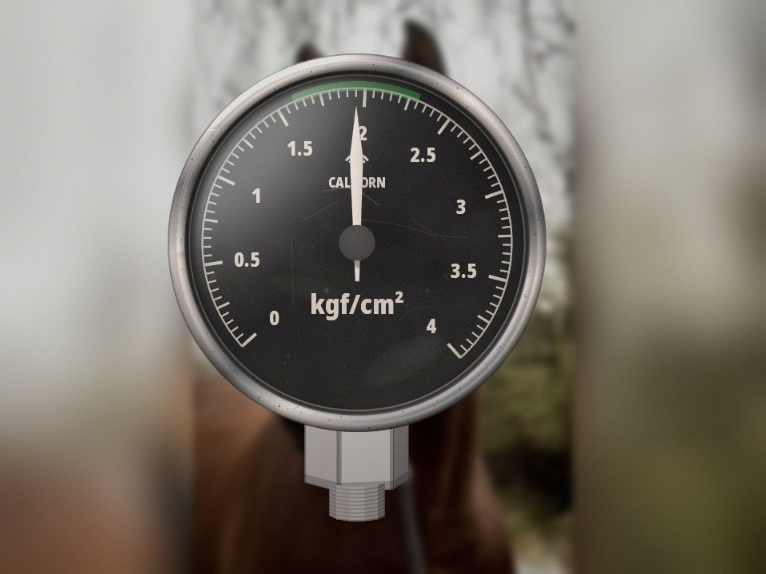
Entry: 1.95 kg/cm²
